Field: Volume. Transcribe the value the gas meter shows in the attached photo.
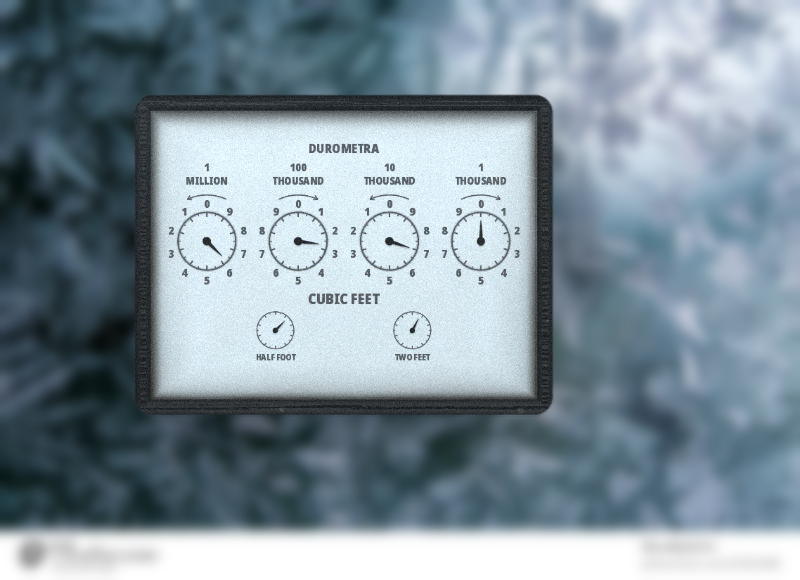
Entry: 627000 ft³
